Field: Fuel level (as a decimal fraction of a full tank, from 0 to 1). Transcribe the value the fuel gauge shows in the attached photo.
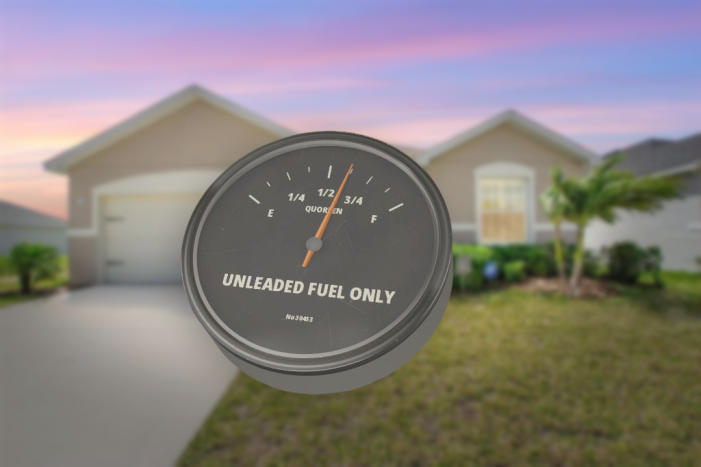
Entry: 0.625
